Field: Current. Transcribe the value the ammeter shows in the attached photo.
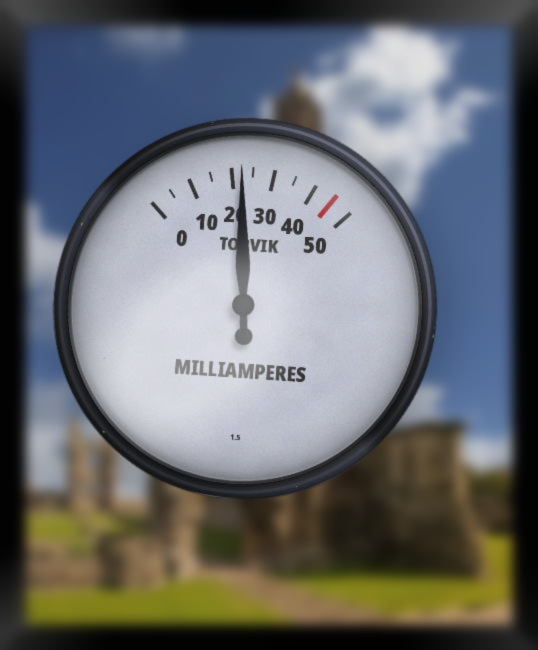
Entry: 22.5 mA
